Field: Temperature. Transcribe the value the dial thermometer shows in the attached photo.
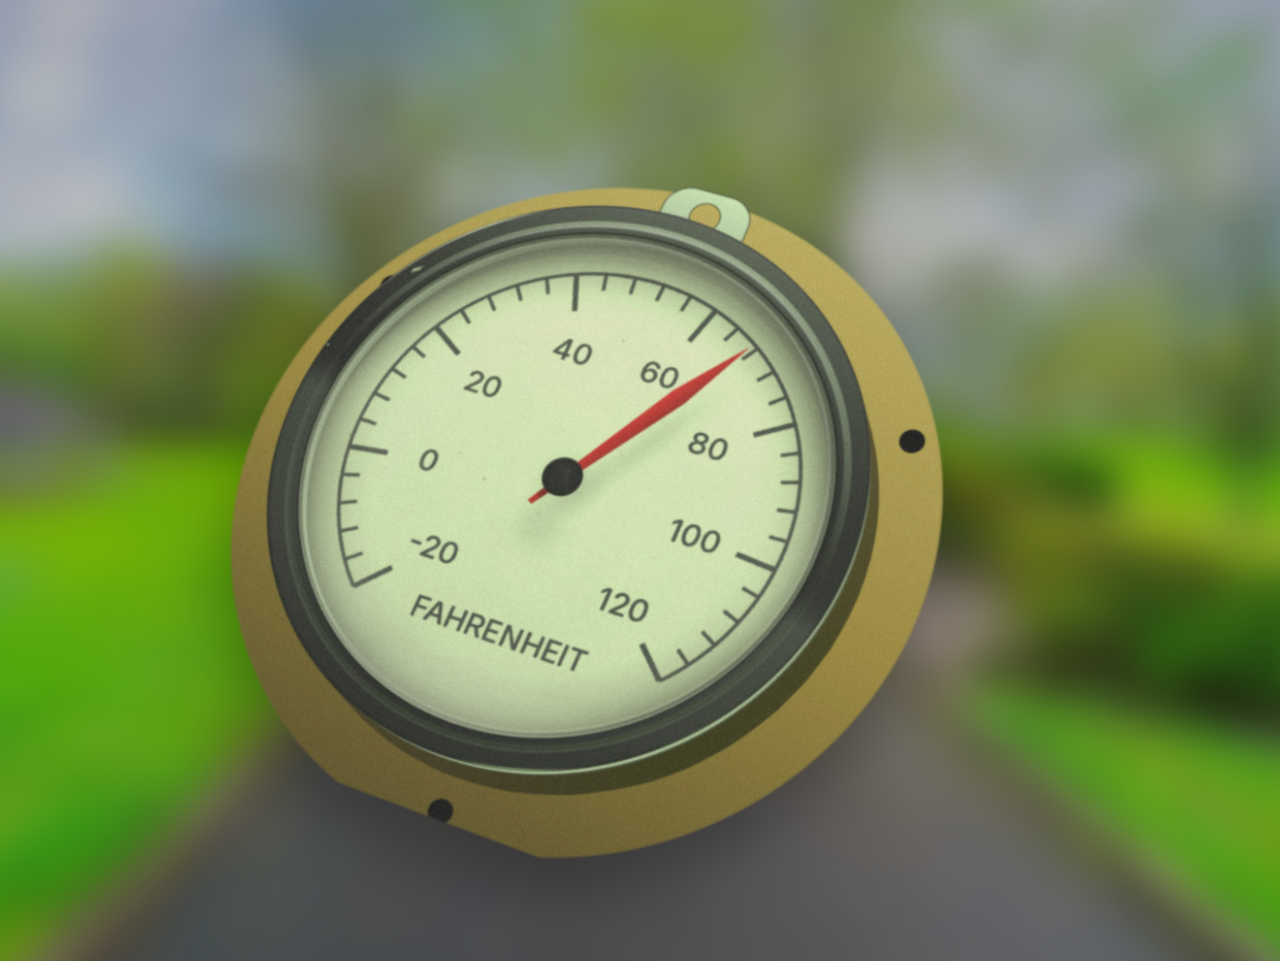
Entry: 68 °F
